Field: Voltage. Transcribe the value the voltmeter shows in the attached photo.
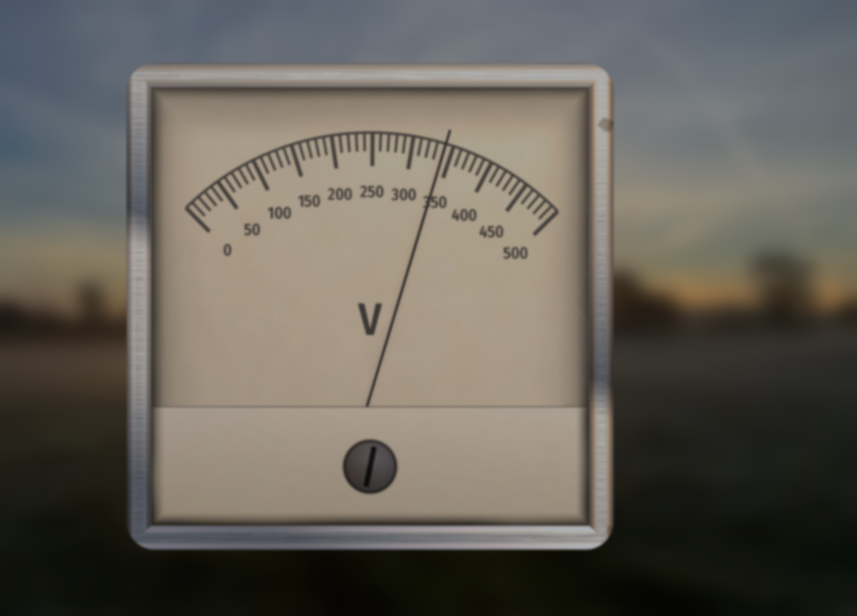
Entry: 340 V
